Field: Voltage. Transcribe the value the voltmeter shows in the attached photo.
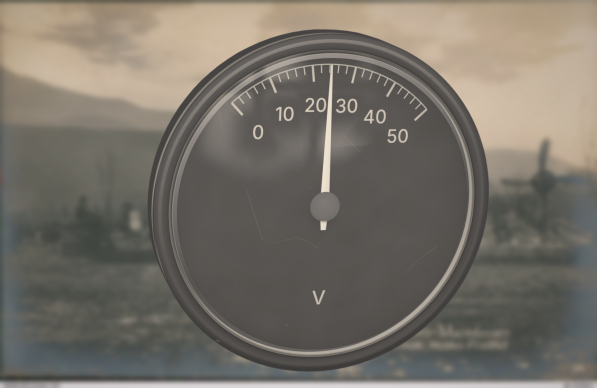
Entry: 24 V
